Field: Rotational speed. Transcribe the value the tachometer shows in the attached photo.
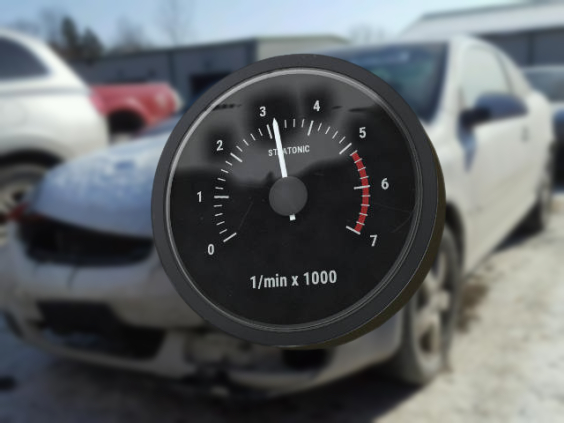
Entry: 3200 rpm
